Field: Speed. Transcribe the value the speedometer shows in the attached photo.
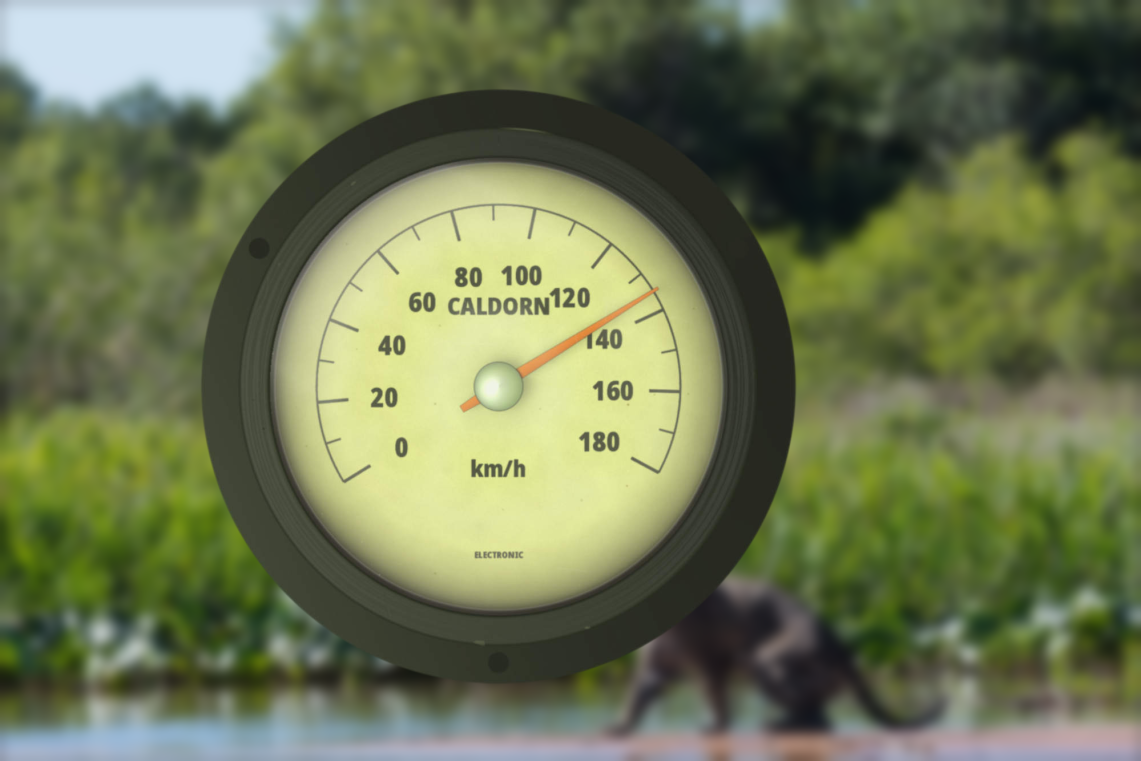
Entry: 135 km/h
